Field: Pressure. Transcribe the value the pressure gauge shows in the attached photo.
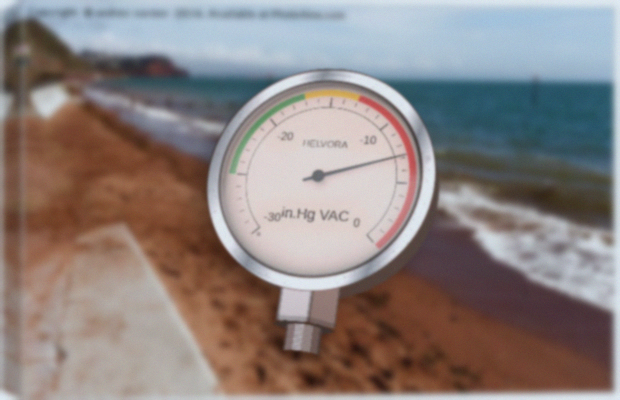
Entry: -7 inHg
